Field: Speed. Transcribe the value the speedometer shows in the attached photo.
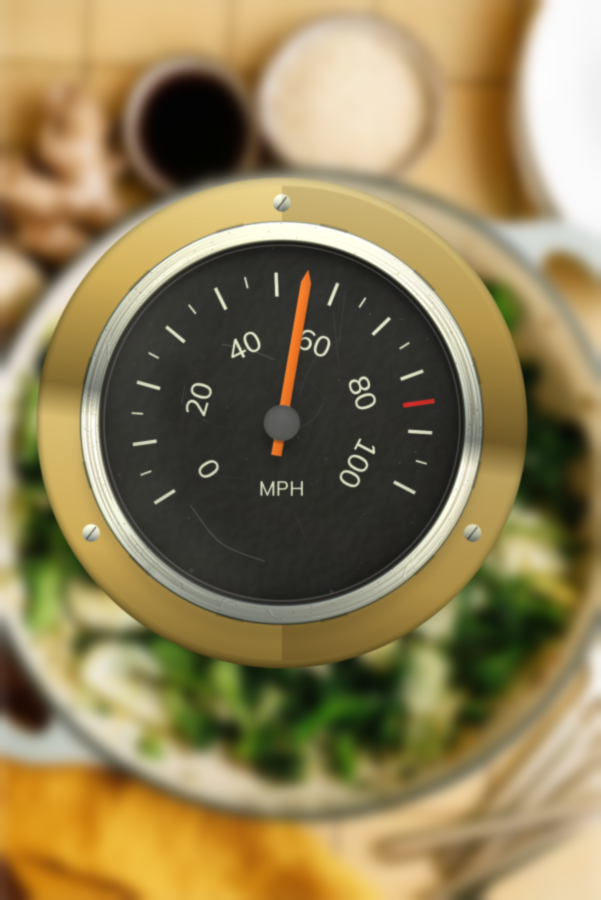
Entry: 55 mph
